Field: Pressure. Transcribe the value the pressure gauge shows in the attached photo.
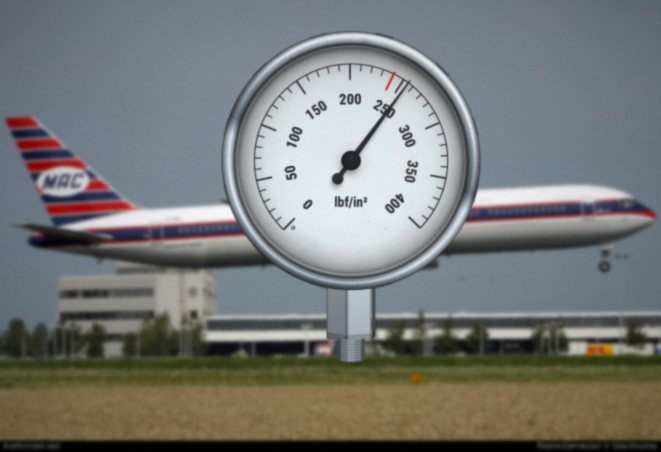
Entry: 255 psi
